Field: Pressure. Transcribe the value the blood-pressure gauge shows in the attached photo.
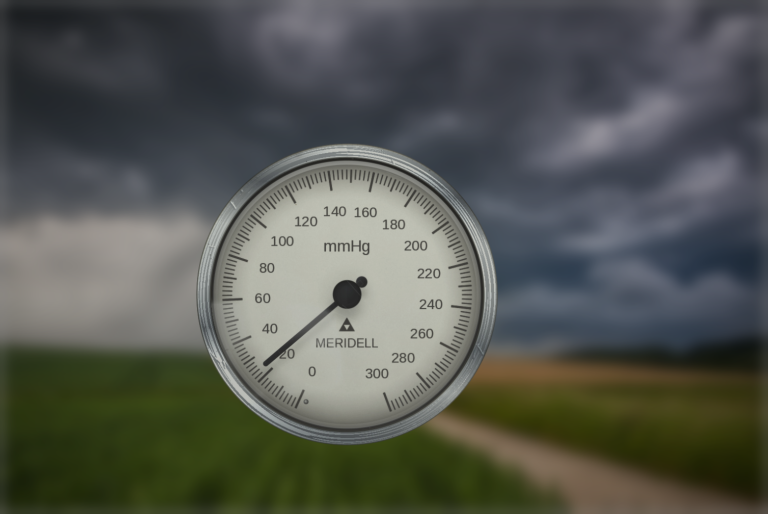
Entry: 24 mmHg
